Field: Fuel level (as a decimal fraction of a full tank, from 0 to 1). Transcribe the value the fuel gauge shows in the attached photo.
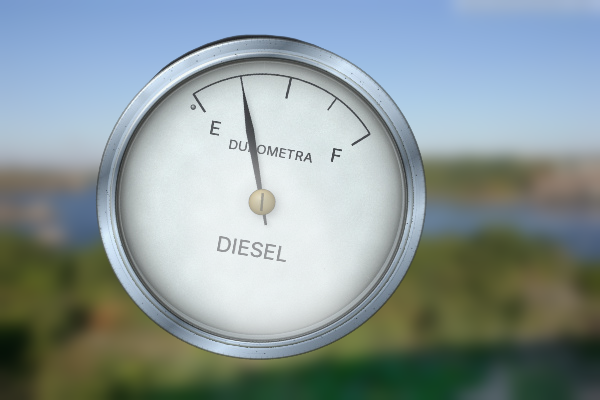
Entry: 0.25
